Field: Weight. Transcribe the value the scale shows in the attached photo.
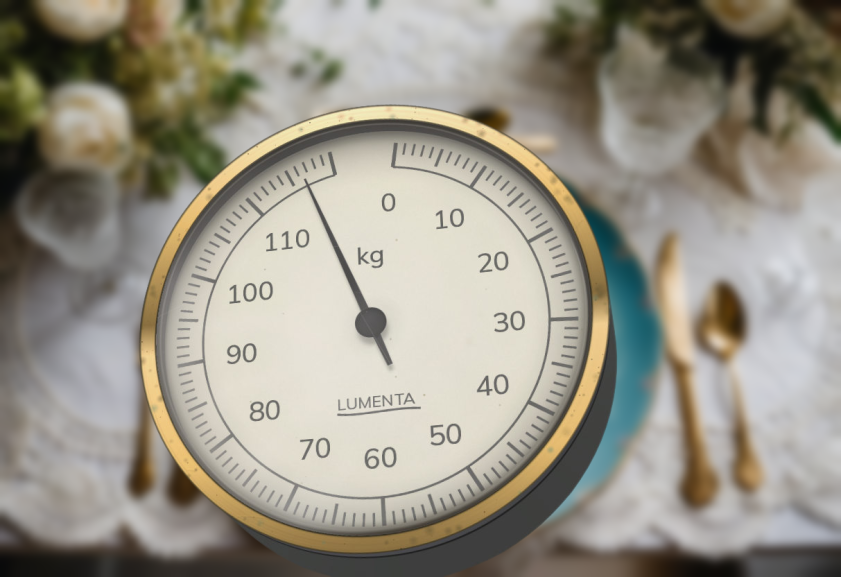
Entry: 116.5 kg
